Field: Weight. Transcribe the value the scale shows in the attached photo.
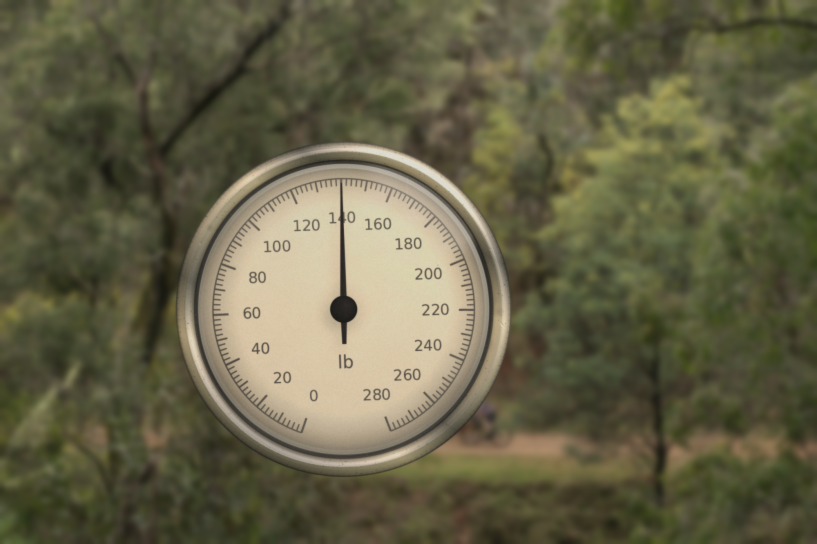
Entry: 140 lb
